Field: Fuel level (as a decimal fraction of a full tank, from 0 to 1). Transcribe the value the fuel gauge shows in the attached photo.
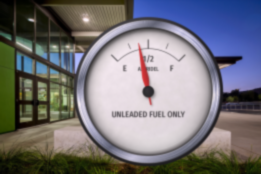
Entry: 0.375
